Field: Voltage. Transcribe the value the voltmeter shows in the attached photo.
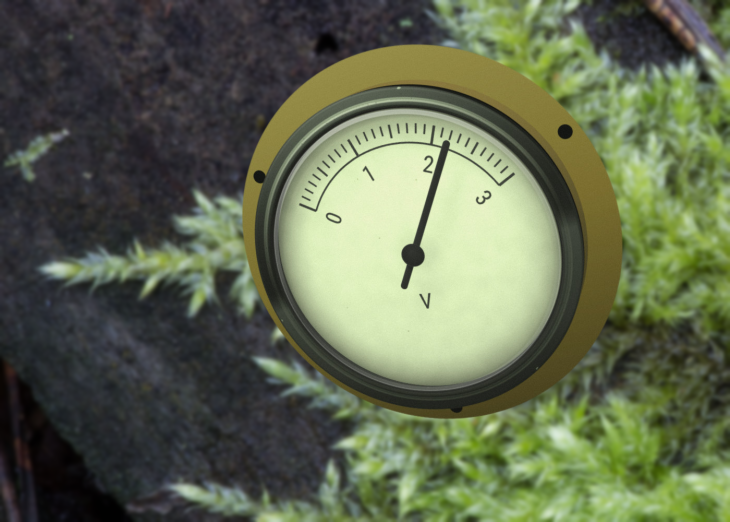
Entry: 2.2 V
